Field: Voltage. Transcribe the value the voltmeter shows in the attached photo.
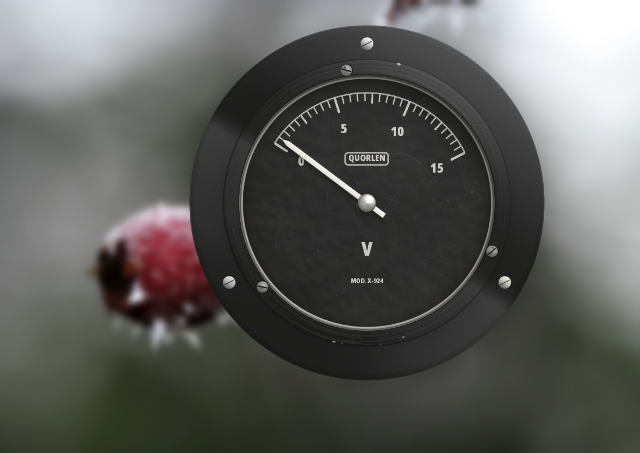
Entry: 0.5 V
